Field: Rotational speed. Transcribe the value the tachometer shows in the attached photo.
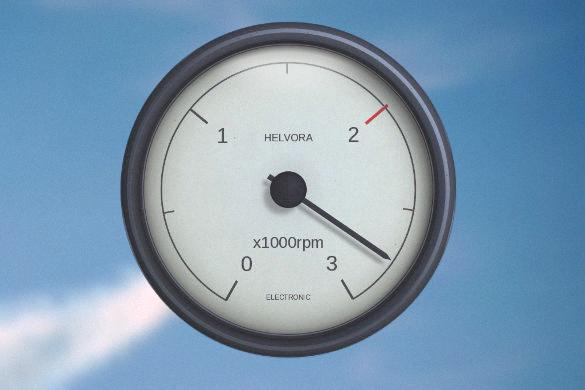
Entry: 2750 rpm
